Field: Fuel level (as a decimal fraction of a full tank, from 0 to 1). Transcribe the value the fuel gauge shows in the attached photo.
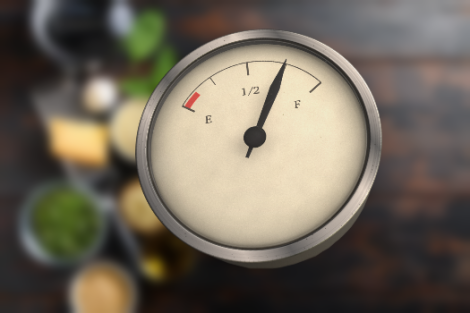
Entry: 0.75
